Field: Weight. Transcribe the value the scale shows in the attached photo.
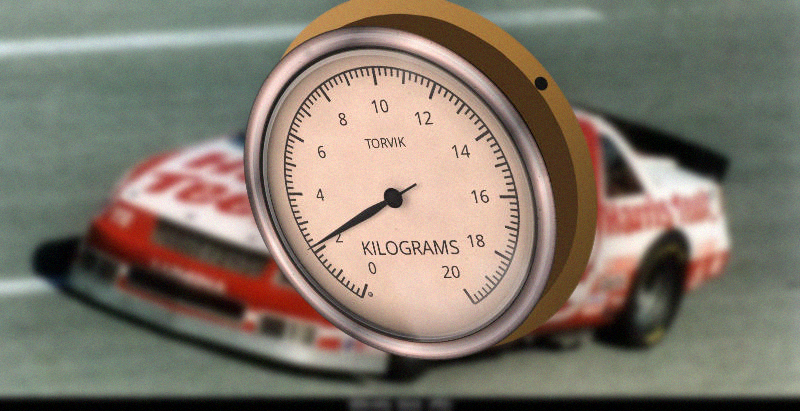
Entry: 2.2 kg
